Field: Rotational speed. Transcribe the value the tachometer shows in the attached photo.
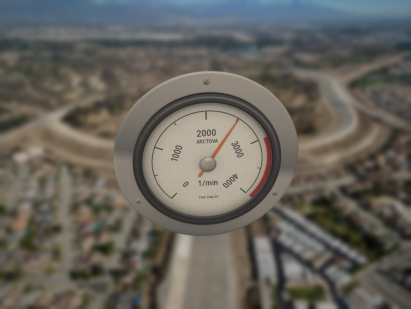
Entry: 2500 rpm
